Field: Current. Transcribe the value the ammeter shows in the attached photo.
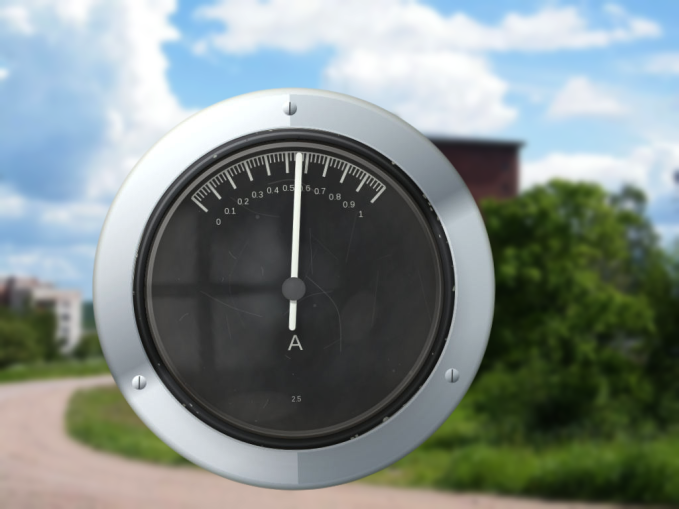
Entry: 0.56 A
